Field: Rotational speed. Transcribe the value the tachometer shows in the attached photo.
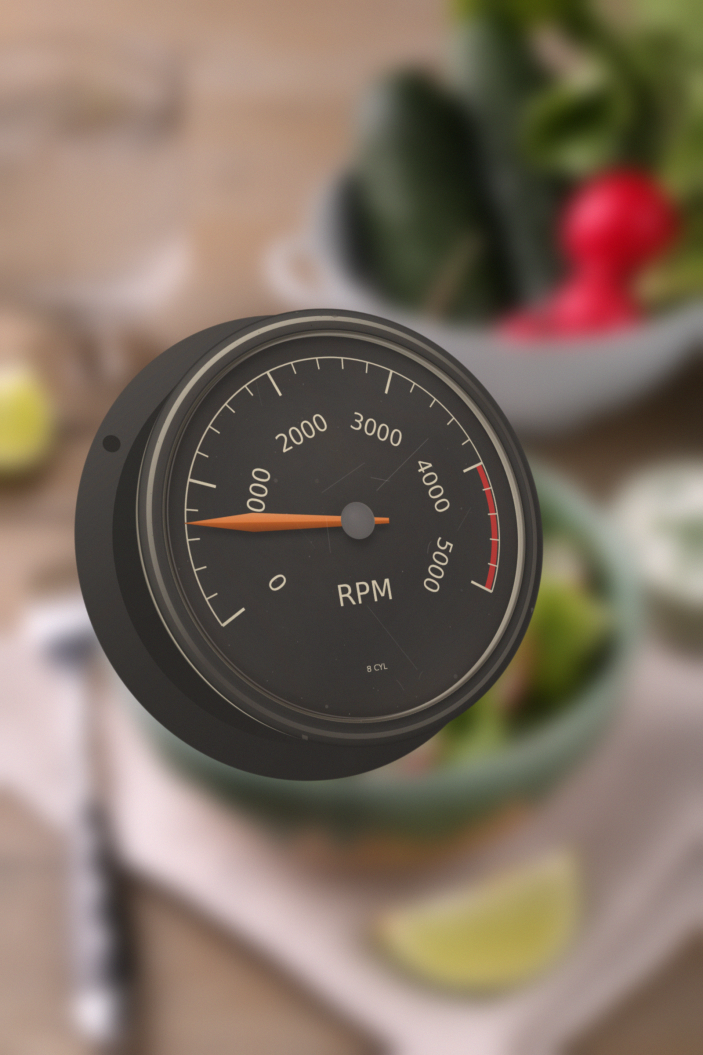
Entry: 700 rpm
